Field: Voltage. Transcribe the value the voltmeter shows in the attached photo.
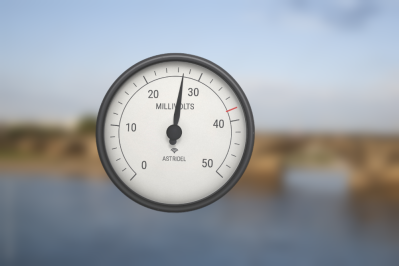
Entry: 27 mV
